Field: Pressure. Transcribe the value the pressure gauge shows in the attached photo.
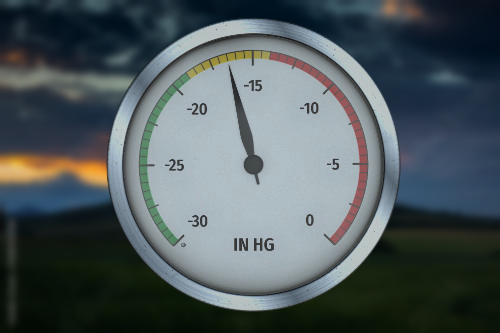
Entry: -16.5 inHg
